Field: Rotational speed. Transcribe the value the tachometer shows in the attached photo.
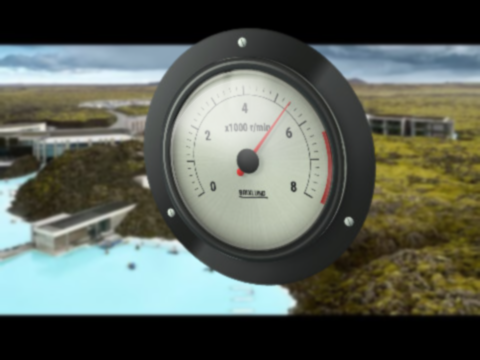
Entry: 5400 rpm
